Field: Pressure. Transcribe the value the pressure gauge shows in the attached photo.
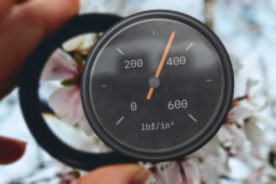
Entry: 350 psi
